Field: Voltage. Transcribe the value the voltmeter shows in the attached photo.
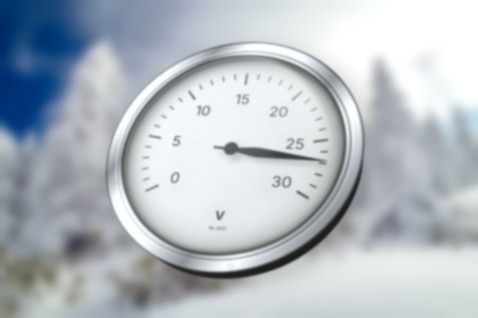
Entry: 27 V
